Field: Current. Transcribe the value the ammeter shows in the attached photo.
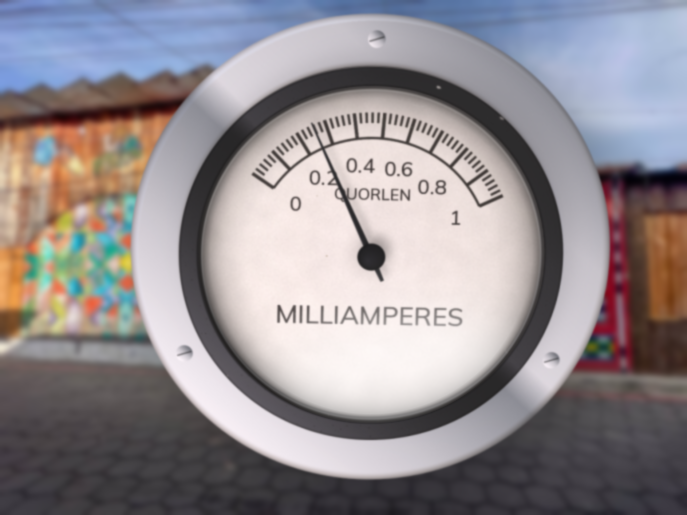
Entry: 0.26 mA
